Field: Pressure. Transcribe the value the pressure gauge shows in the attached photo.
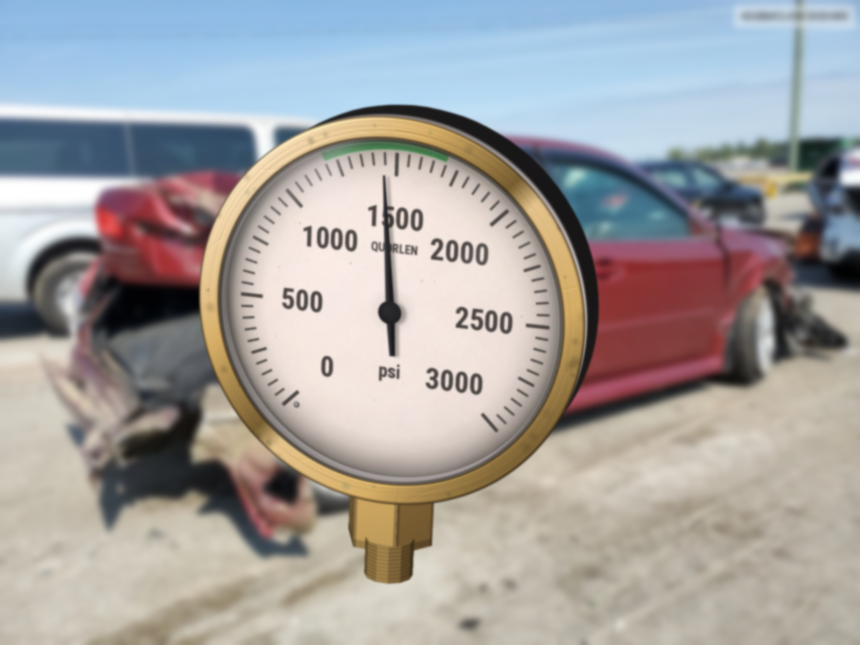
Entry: 1450 psi
